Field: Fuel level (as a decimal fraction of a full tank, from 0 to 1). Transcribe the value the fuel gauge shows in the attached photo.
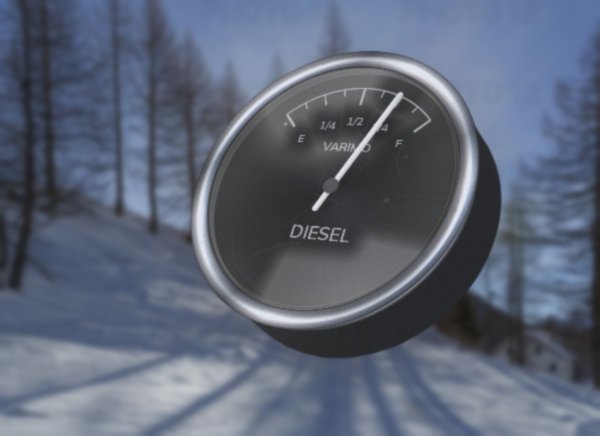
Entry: 0.75
